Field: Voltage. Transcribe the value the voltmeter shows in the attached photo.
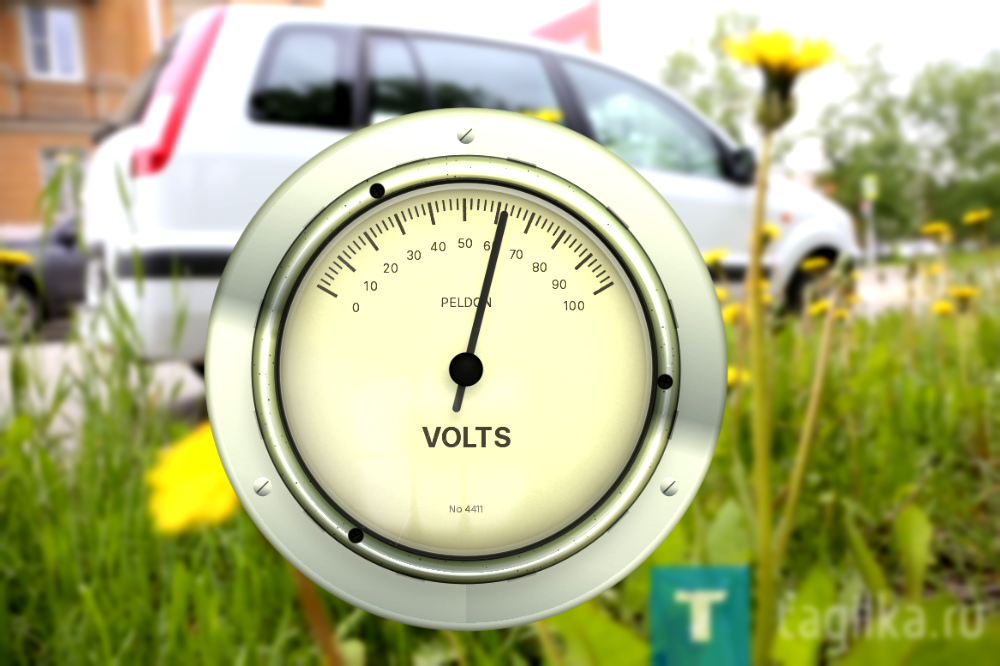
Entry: 62 V
